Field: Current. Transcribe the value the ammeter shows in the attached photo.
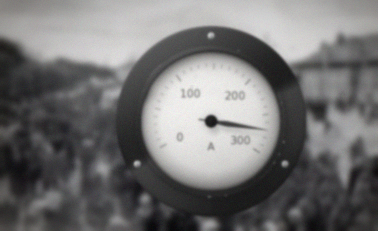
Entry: 270 A
